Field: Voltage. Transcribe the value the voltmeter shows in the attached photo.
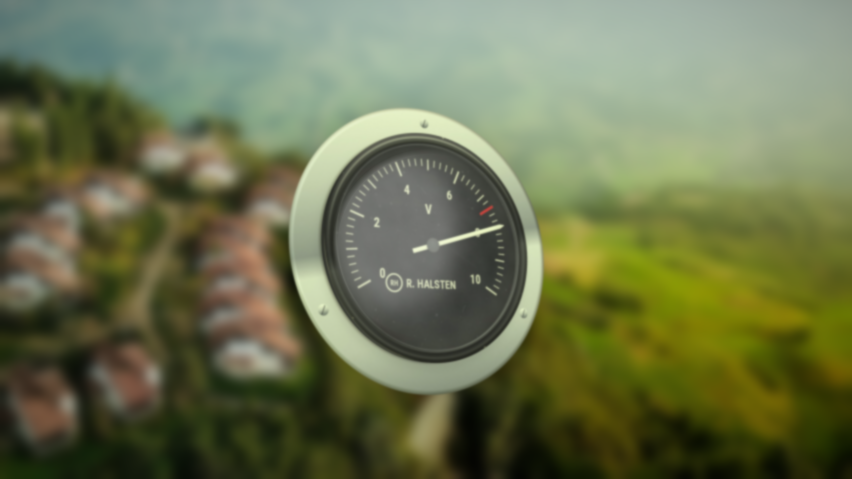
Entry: 8 V
